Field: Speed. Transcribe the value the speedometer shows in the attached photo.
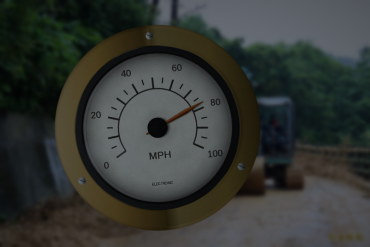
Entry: 77.5 mph
